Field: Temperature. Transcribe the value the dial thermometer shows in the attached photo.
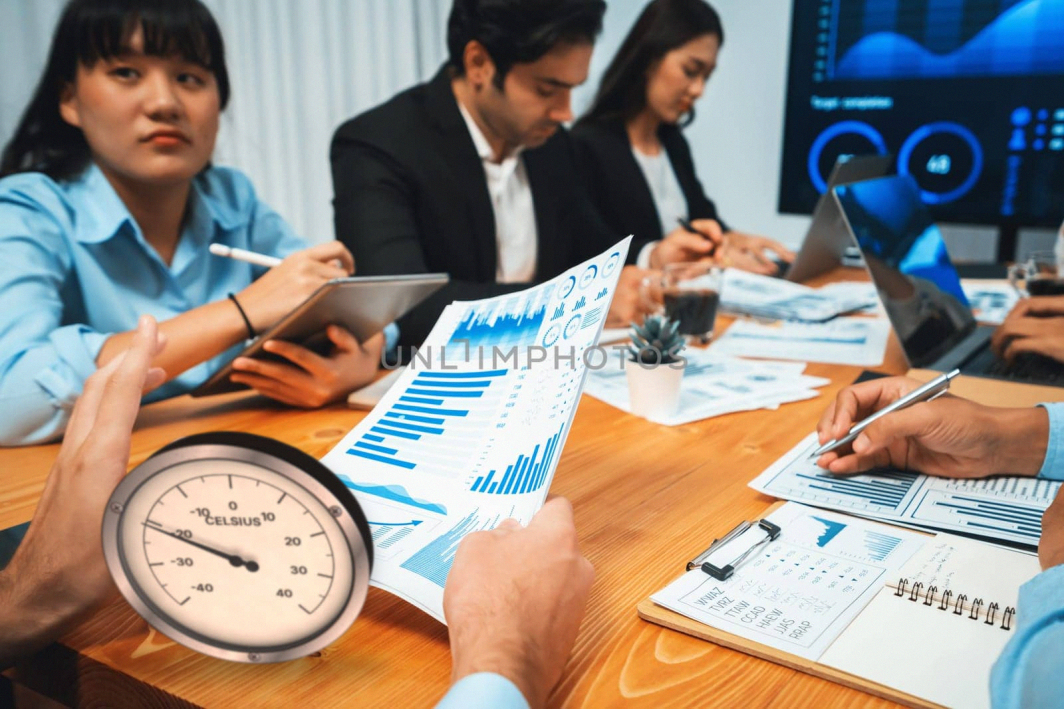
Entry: -20 °C
